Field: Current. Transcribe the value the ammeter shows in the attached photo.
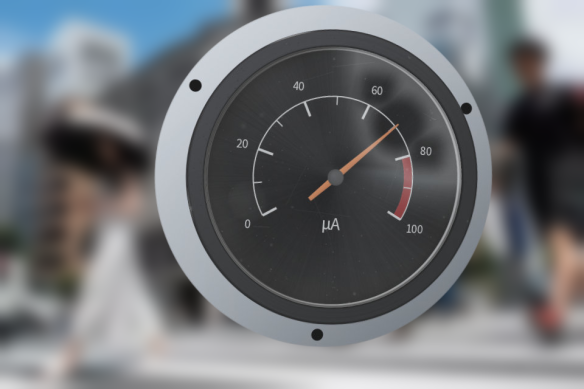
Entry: 70 µA
